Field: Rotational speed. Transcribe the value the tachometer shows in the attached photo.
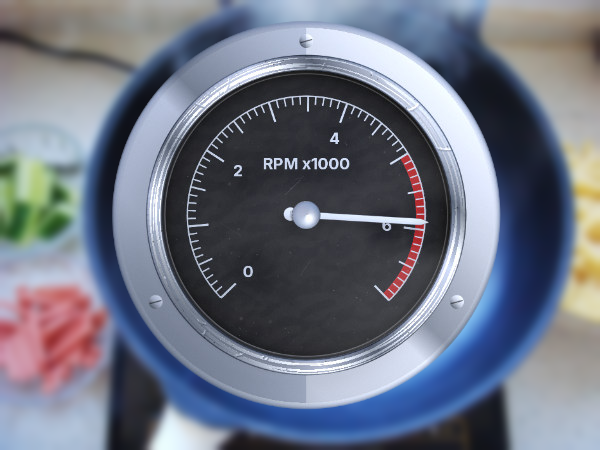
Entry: 5900 rpm
